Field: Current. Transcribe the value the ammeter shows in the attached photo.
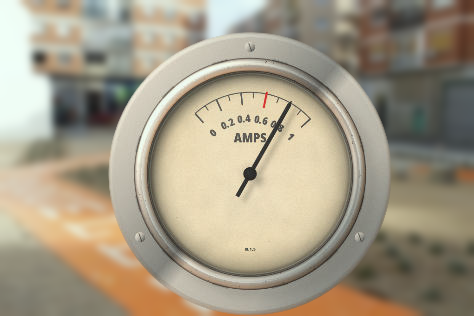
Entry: 0.8 A
